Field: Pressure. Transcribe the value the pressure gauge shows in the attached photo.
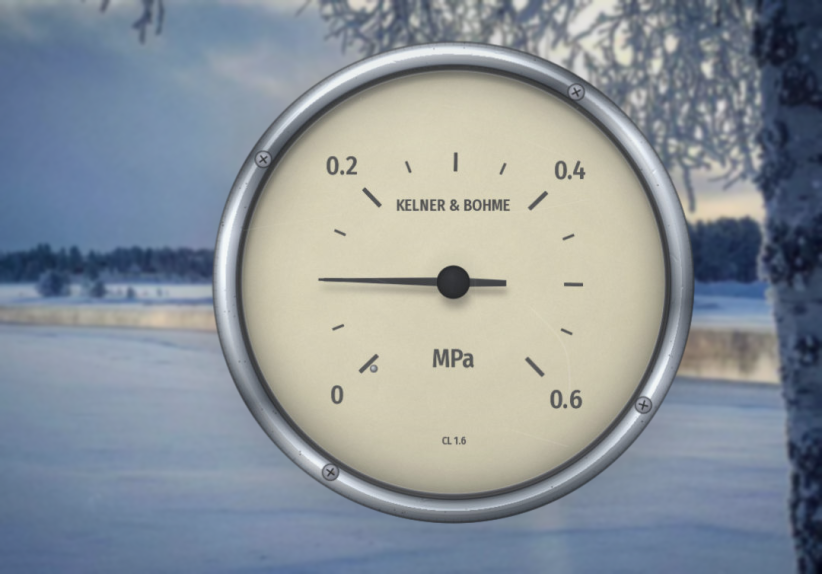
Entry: 0.1 MPa
